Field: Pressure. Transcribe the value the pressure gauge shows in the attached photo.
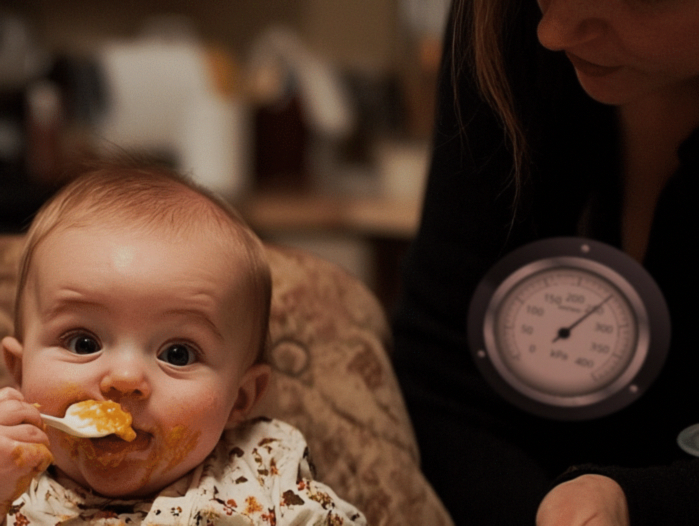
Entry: 250 kPa
